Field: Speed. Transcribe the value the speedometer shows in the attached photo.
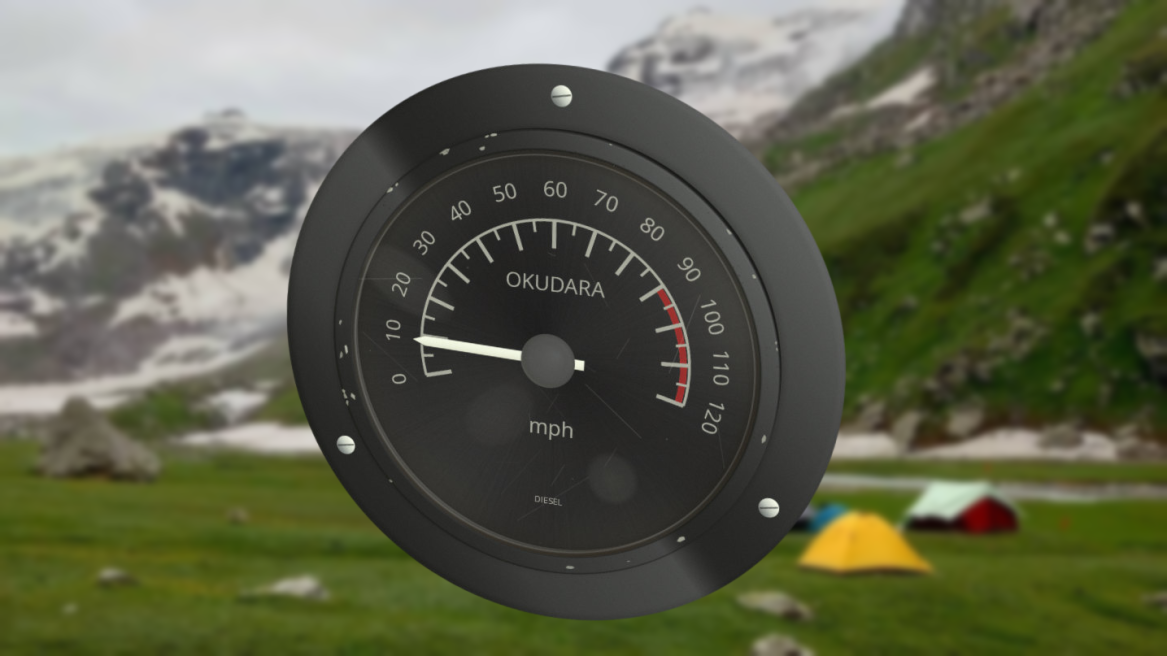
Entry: 10 mph
